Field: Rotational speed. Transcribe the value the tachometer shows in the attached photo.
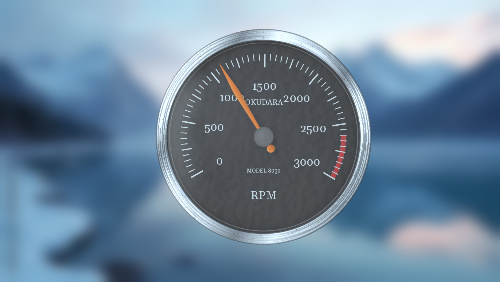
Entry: 1100 rpm
